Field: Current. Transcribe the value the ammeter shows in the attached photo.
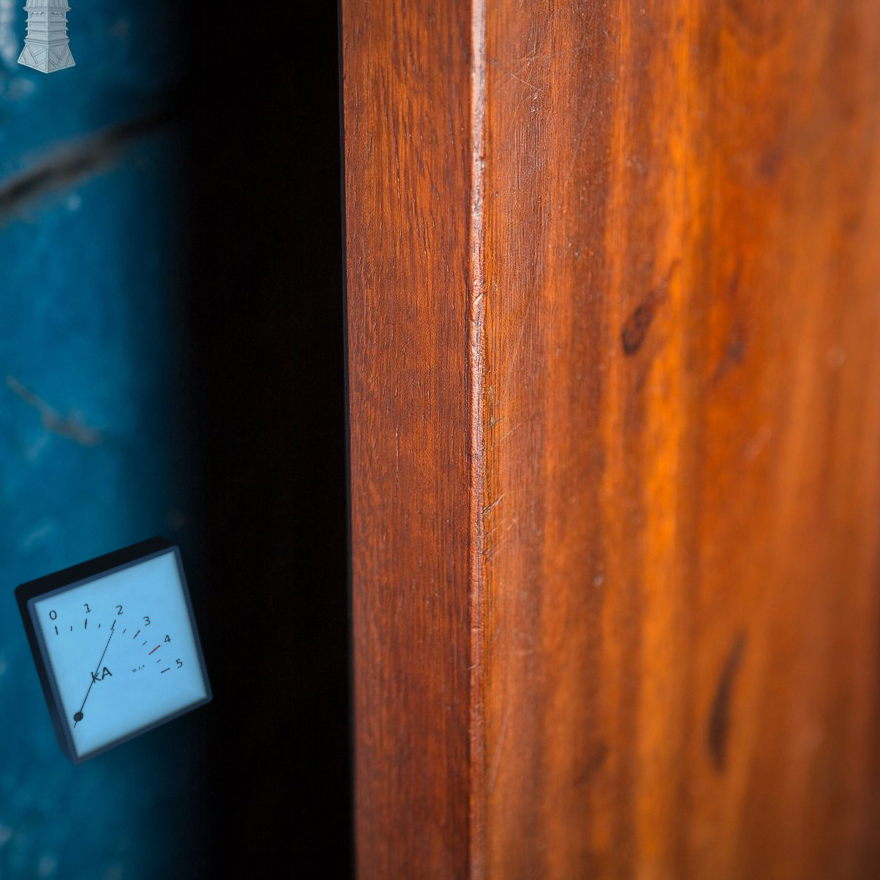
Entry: 2 kA
